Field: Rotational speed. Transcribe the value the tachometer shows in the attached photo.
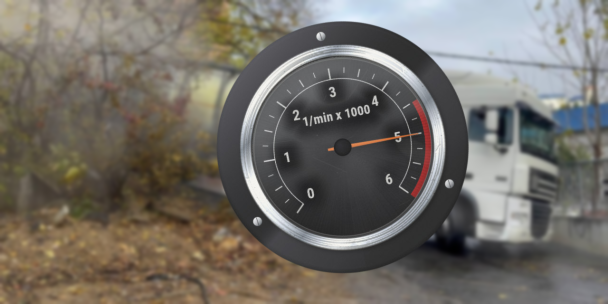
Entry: 5000 rpm
